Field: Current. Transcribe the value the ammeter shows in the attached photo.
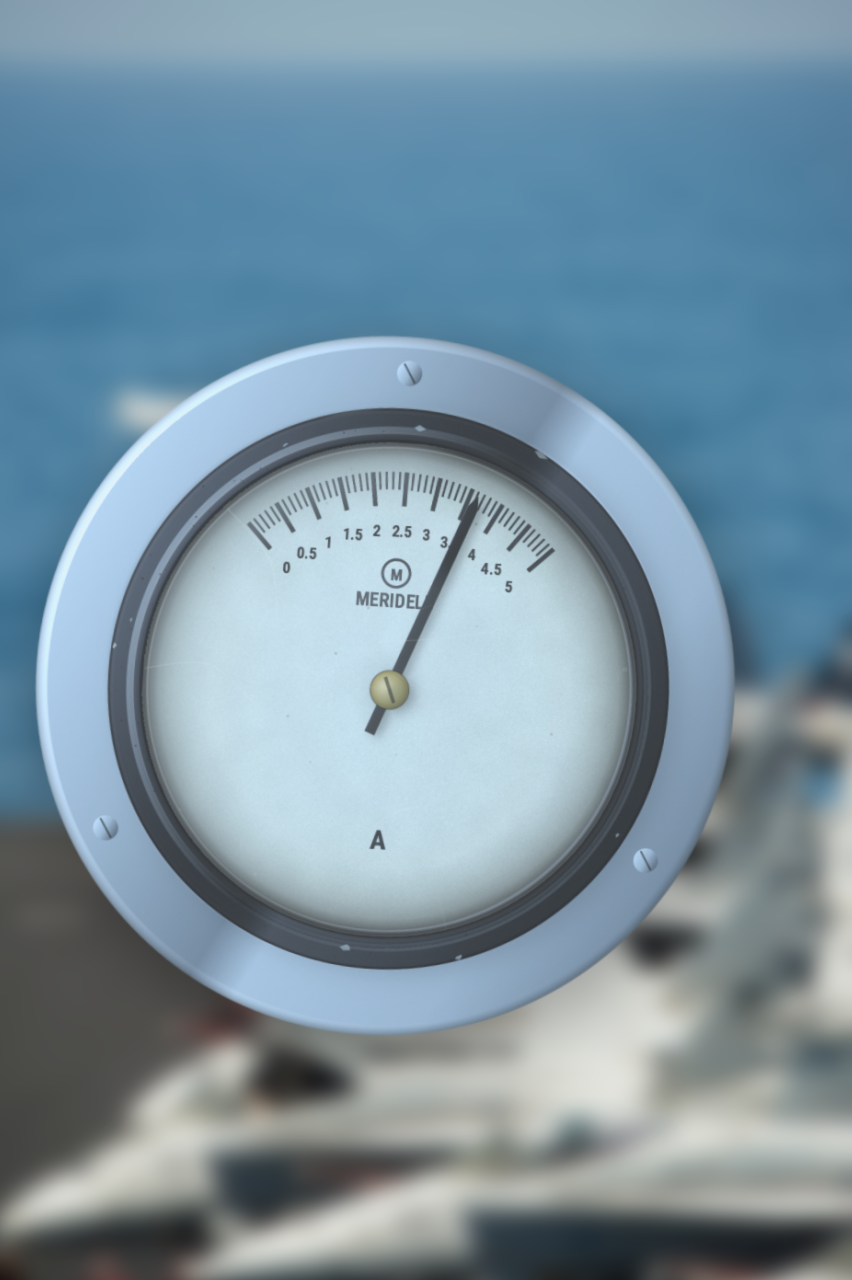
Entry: 3.6 A
